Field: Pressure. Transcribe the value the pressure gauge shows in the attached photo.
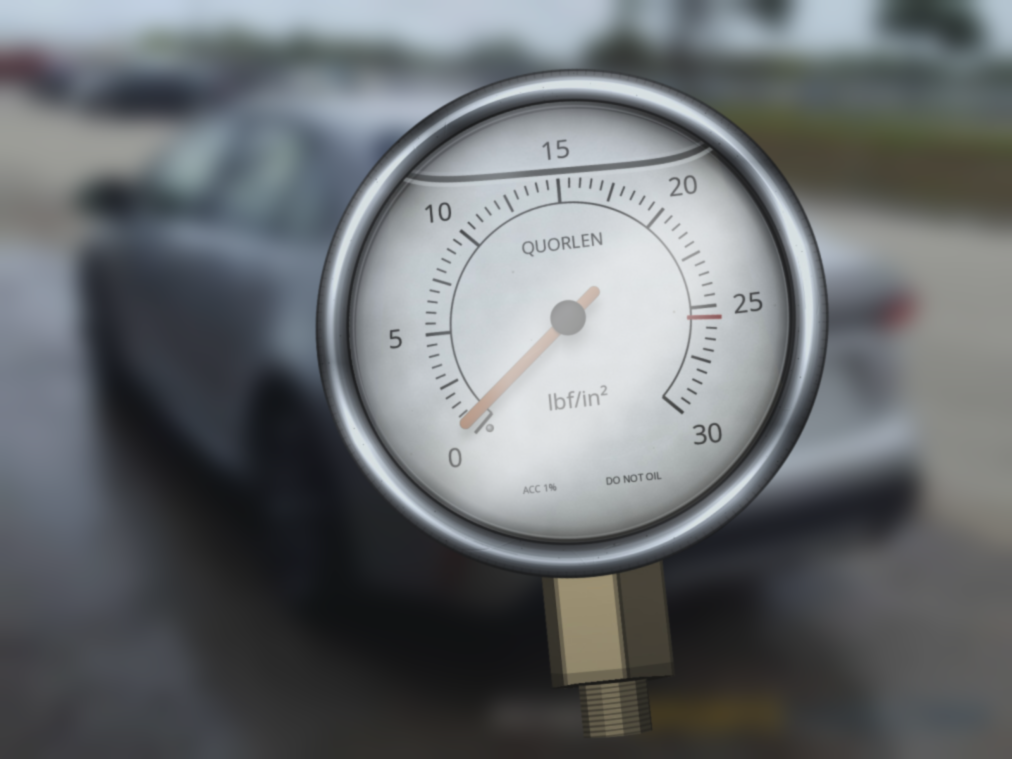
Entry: 0.5 psi
